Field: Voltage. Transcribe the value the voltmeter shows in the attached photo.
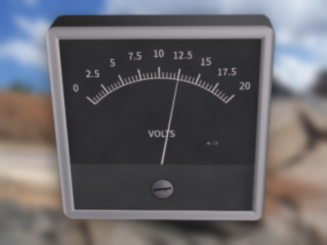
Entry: 12.5 V
